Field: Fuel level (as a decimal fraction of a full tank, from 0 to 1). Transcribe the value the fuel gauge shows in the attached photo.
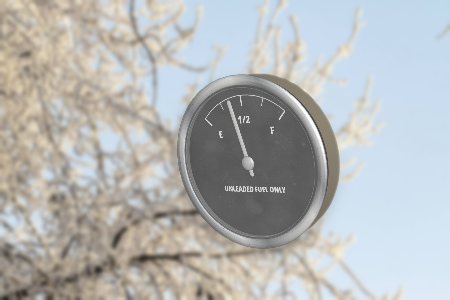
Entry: 0.375
